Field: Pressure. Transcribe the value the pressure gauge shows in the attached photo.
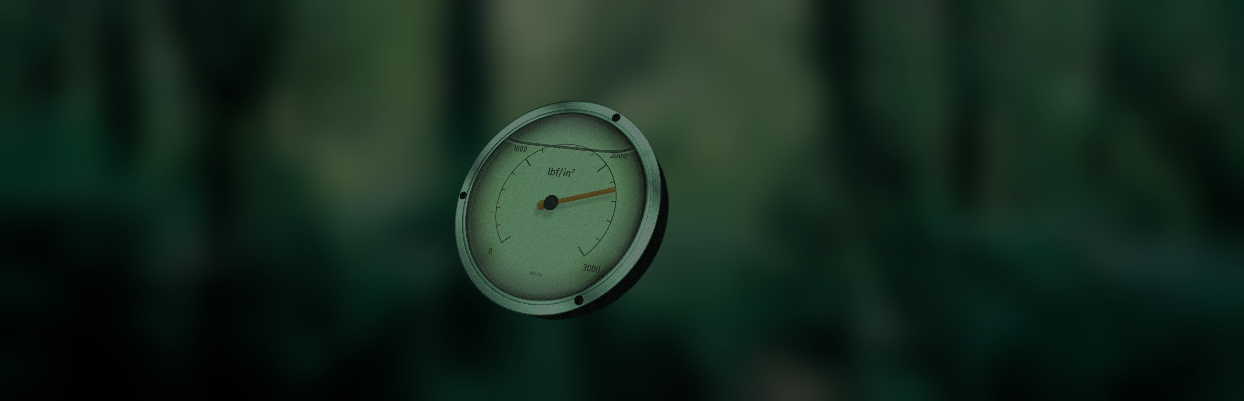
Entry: 2300 psi
